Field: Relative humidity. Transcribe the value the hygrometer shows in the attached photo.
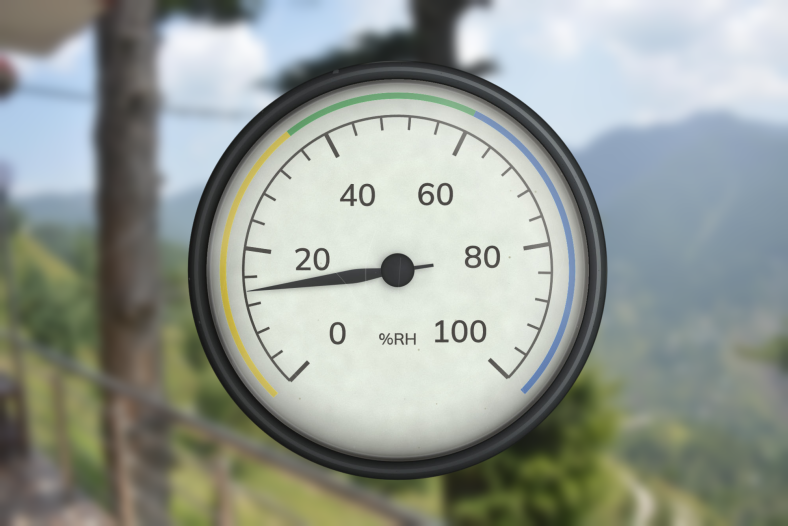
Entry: 14 %
